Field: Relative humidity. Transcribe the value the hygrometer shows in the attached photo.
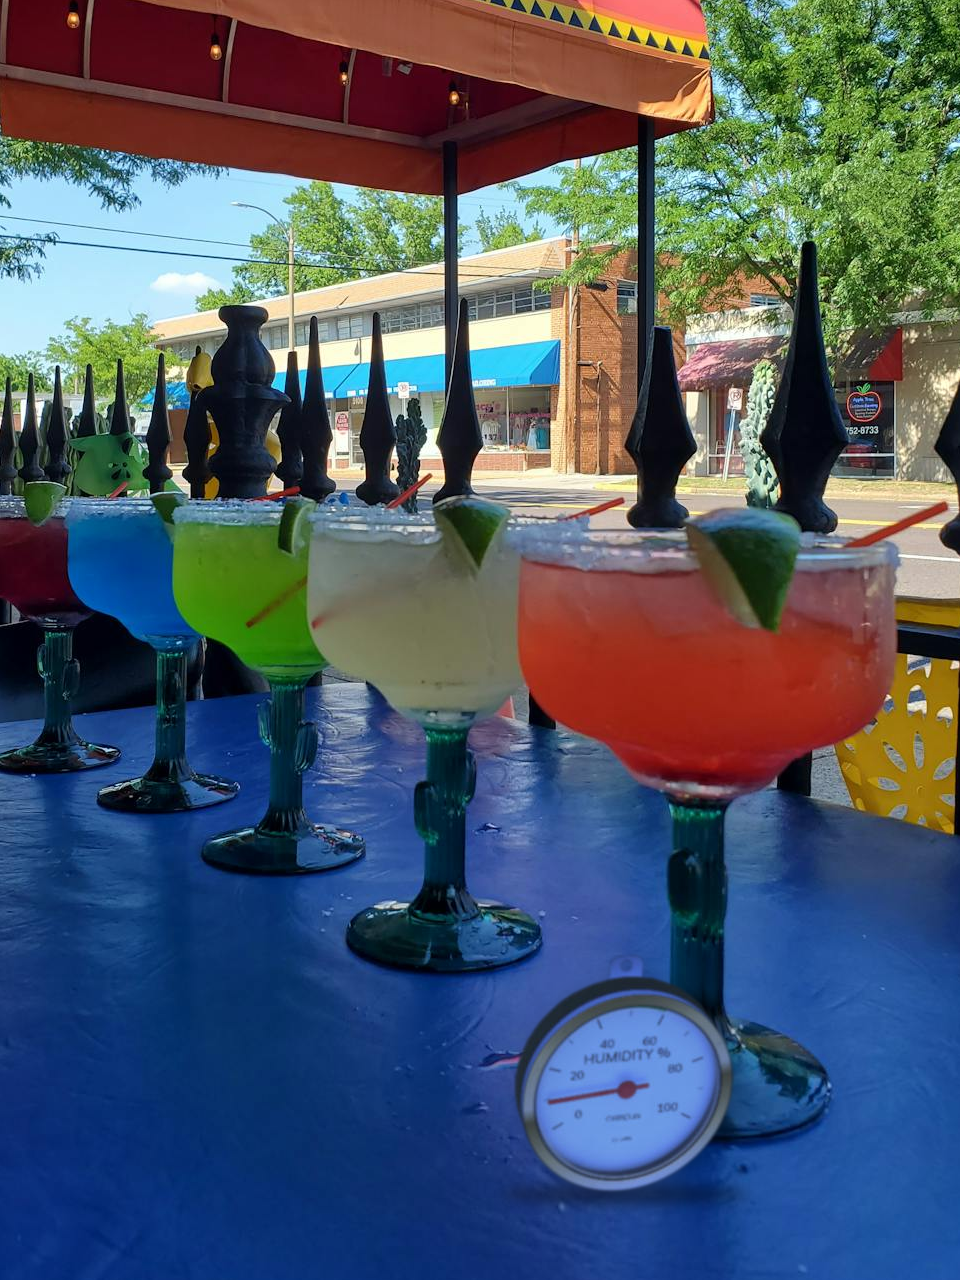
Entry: 10 %
